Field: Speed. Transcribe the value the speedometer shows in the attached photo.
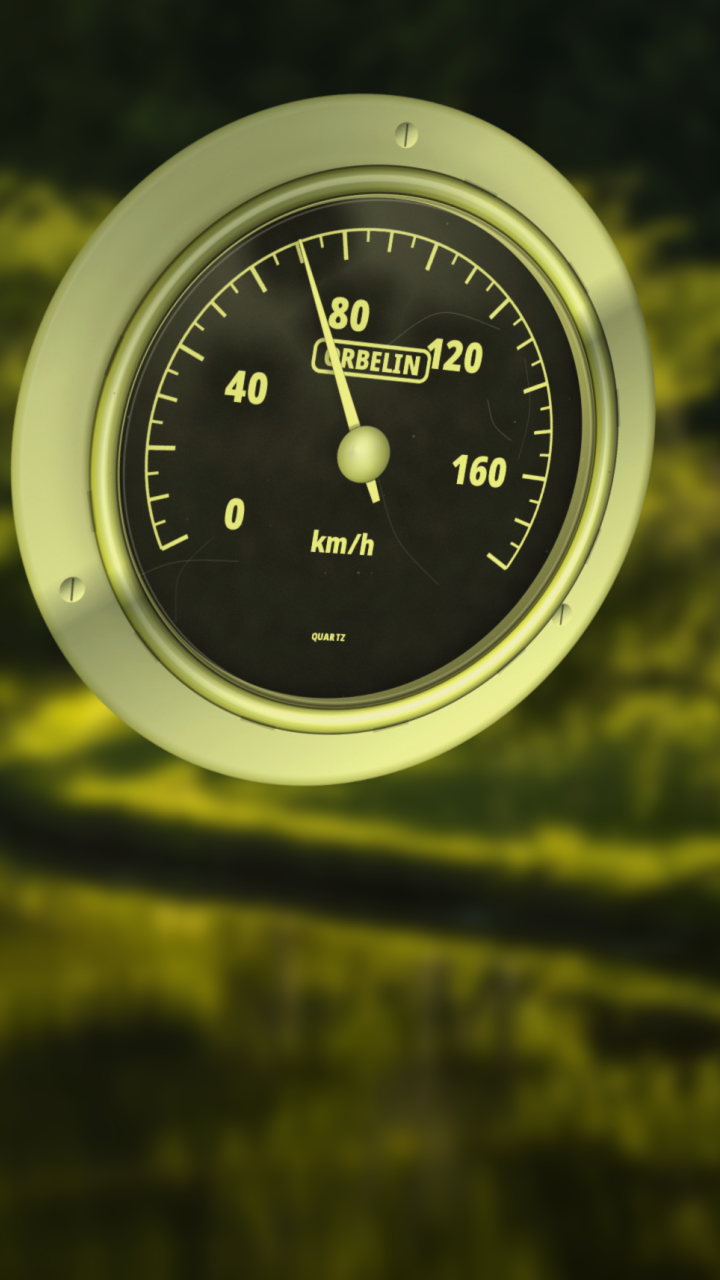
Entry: 70 km/h
